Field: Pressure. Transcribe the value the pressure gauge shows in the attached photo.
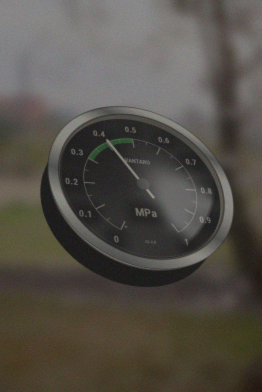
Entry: 0.4 MPa
